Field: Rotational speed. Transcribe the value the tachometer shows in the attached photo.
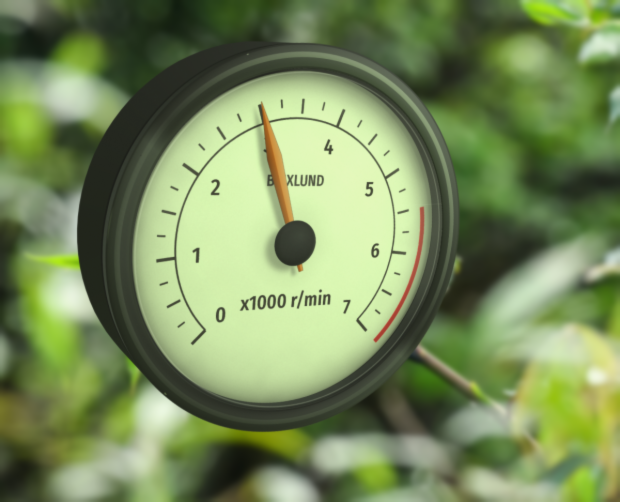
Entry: 3000 rpm
